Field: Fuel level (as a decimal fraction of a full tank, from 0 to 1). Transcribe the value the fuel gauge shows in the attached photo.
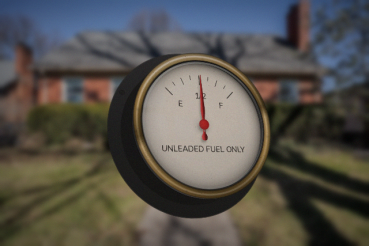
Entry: 0.5
